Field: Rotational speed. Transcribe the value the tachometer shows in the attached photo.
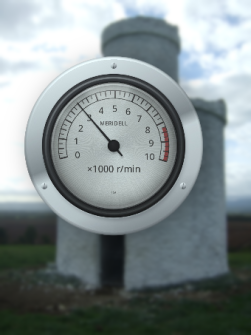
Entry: 3000 rpm
